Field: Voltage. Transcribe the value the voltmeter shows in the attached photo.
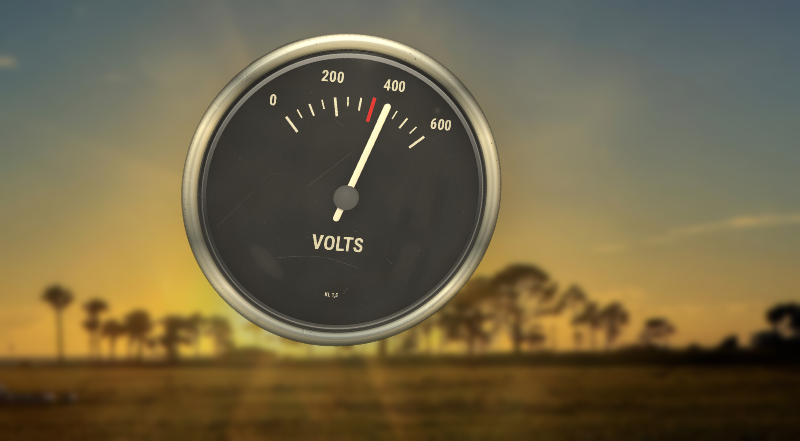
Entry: 400 V
